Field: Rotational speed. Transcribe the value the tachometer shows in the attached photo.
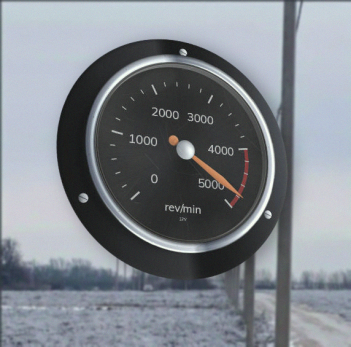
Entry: 4800 rpm
